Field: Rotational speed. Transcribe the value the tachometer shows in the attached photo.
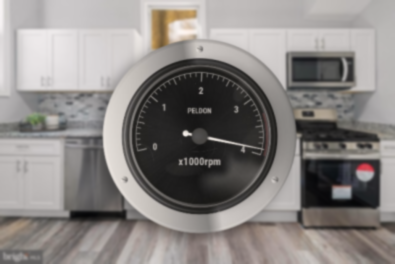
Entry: 3900 rpm
